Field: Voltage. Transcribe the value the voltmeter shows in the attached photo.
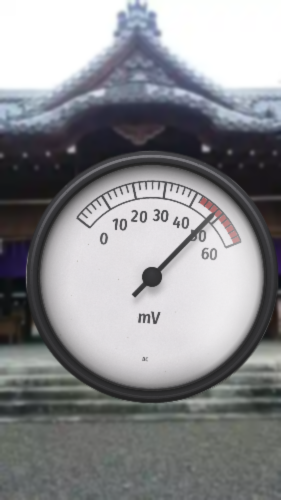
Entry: 48 mV
